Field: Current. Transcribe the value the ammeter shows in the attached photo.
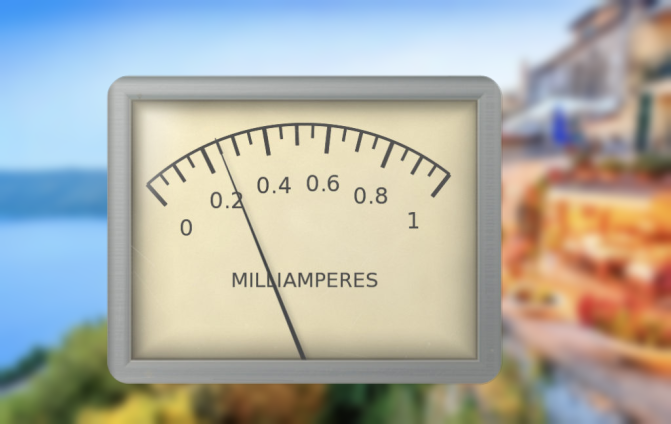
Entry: 0.25 mA
